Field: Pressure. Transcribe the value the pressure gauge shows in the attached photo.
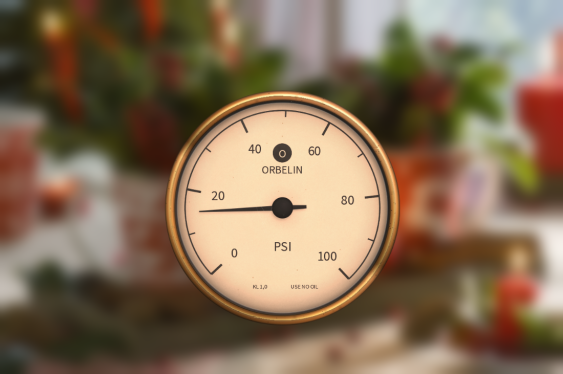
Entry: 15 psi
